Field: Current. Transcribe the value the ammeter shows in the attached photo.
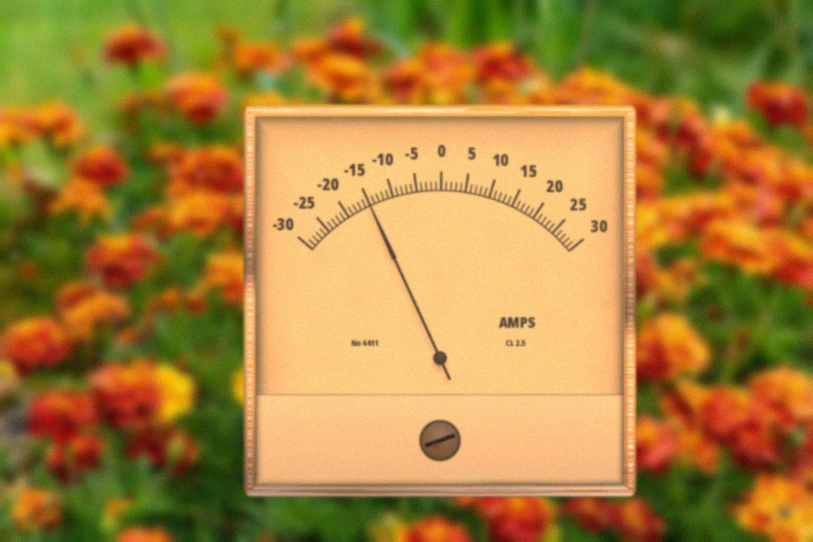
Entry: -15 A
